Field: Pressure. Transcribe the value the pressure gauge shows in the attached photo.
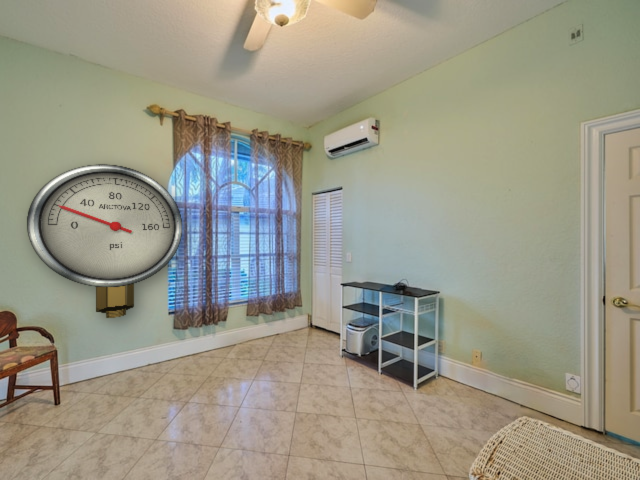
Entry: 20 psi
